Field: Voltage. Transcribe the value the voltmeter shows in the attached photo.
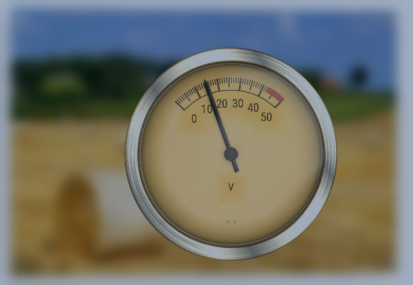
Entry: 15 V
